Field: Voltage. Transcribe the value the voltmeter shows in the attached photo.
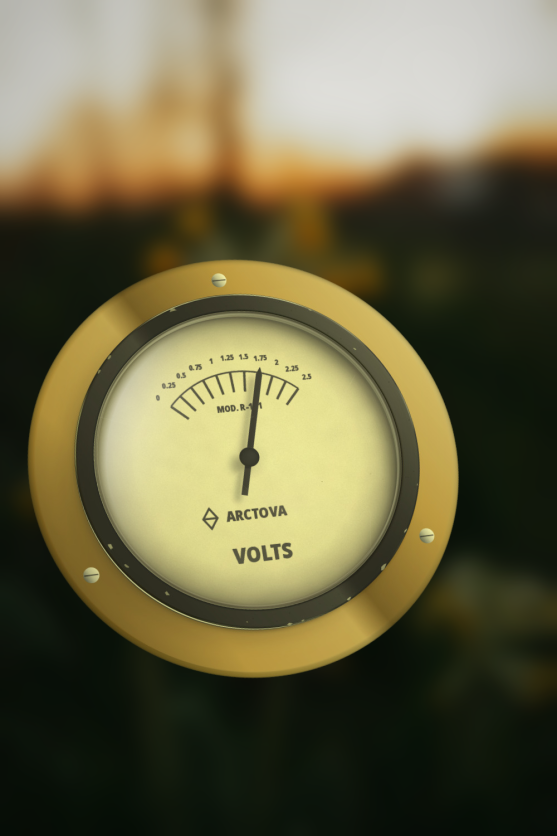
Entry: 1.75 V
